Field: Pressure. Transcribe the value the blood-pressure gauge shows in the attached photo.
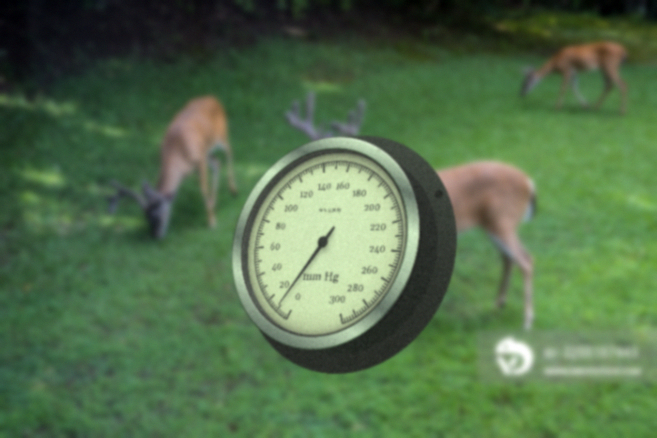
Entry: 10 mmHg
